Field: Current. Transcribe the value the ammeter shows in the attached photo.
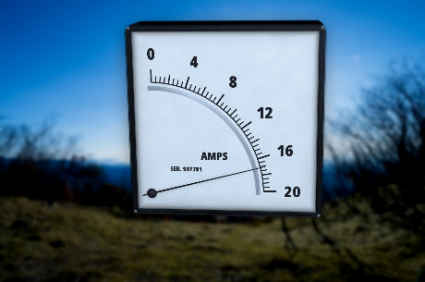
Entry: 17 A
